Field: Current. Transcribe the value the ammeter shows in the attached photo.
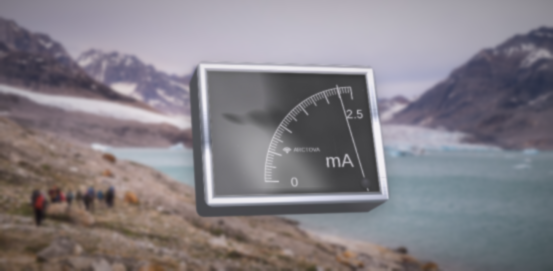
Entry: 2.25 mA
